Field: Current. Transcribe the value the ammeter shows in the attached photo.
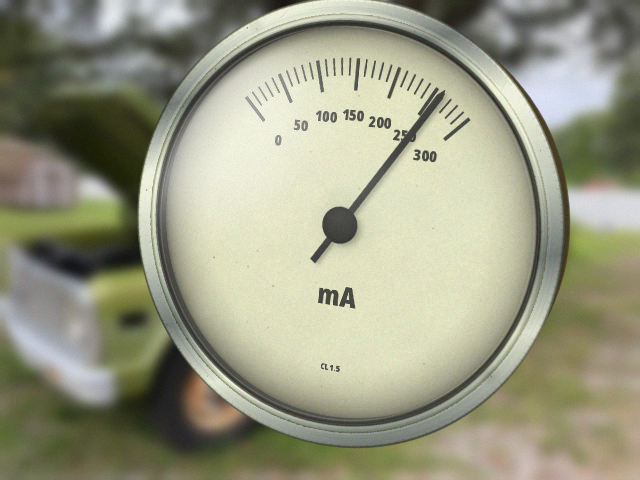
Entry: 260 mA
